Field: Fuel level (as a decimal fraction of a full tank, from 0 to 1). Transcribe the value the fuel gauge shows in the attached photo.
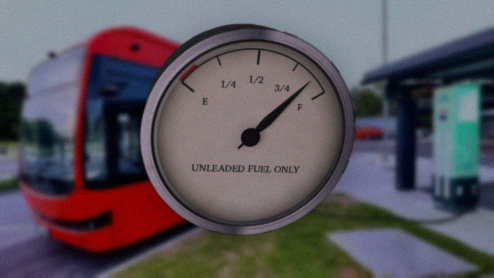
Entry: 0.875
